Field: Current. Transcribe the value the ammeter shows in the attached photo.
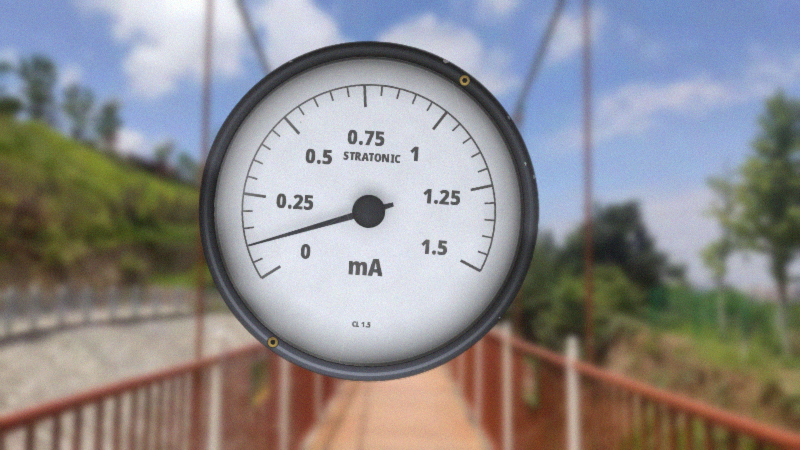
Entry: 0.1 mA
